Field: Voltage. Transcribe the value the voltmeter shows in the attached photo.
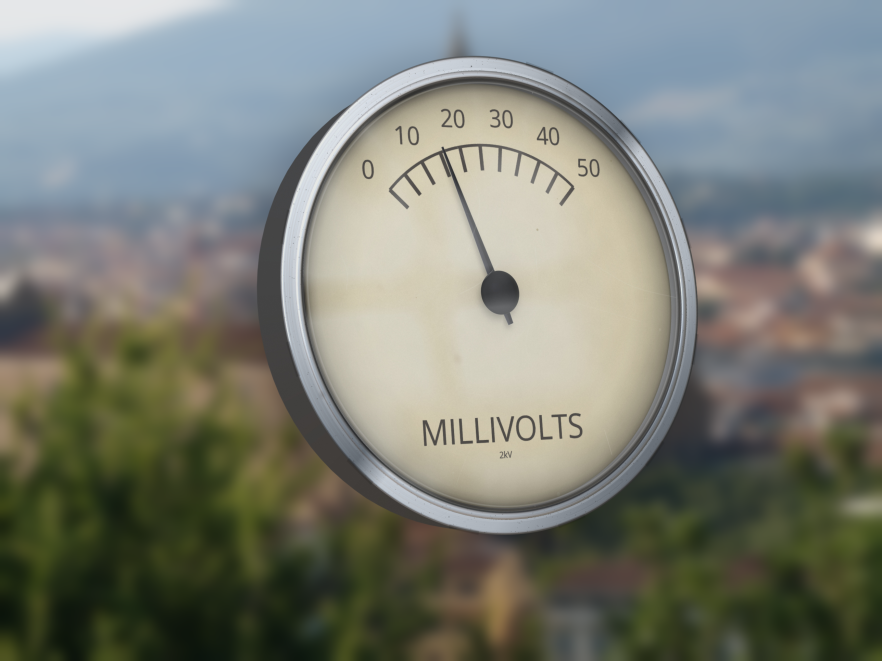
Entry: 15 mV
